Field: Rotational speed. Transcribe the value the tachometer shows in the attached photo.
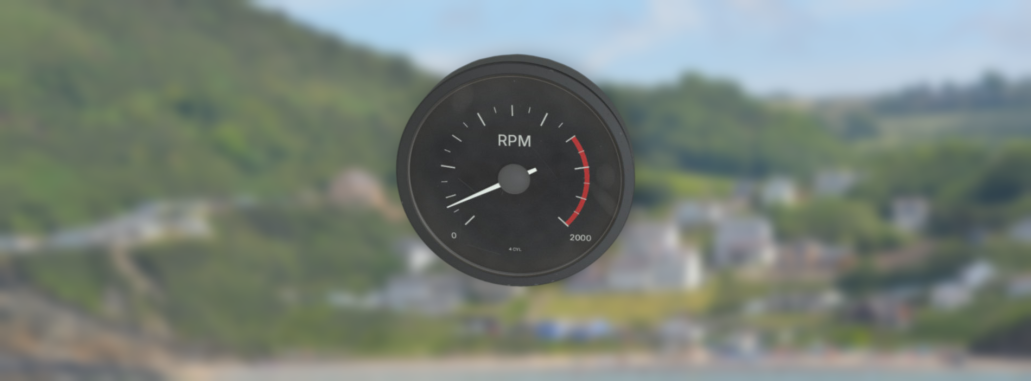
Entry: 150 rpm
